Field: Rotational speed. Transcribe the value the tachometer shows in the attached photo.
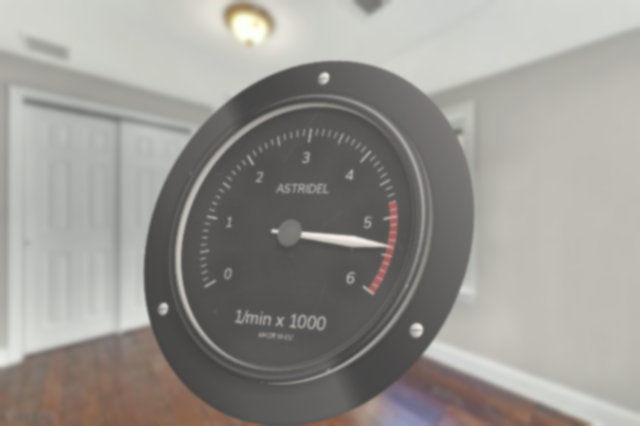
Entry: 5400 rpm
